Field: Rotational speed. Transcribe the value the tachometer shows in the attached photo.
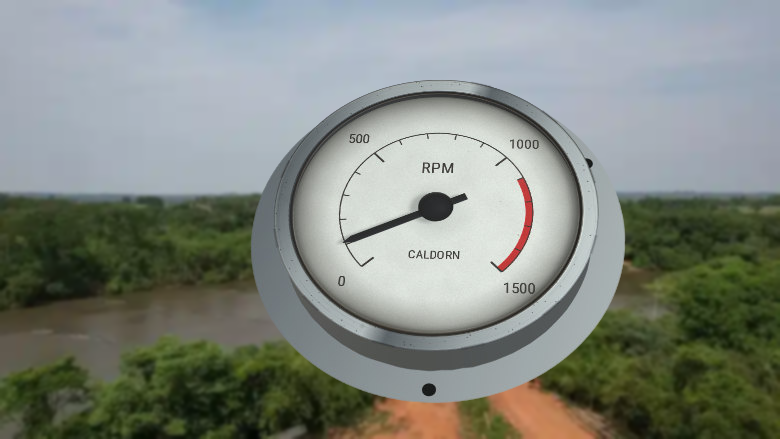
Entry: 100 rpm
